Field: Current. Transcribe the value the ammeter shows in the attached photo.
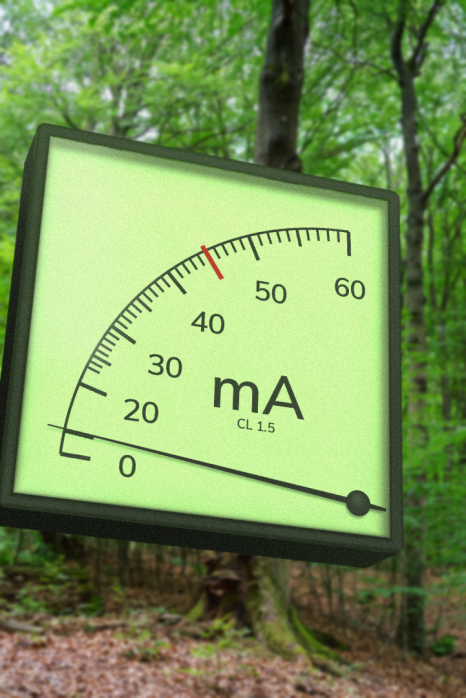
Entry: 10 mA
